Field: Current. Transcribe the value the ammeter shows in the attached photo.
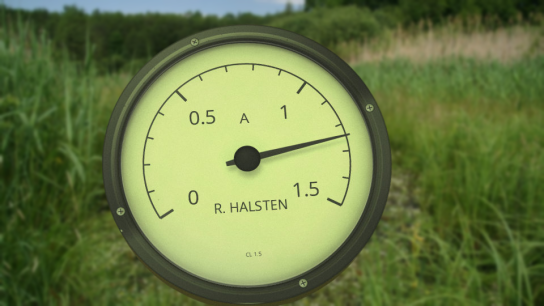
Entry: 1.25 A
